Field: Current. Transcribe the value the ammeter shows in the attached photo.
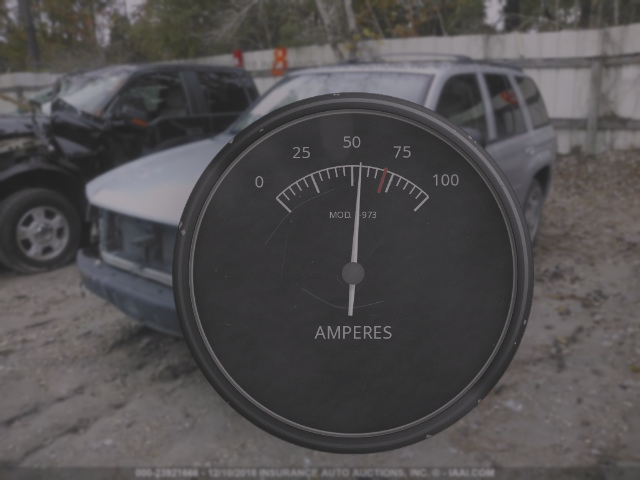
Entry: 55 A
